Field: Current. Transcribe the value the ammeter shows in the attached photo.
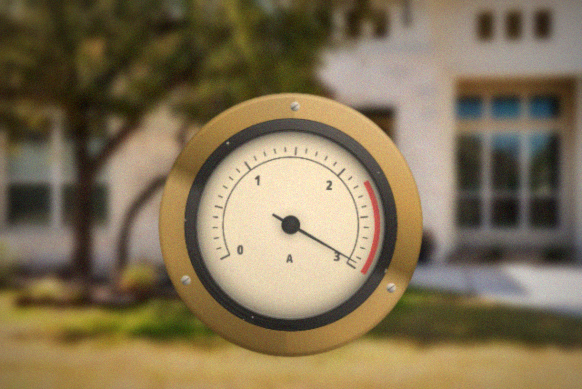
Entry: 2.95 A
